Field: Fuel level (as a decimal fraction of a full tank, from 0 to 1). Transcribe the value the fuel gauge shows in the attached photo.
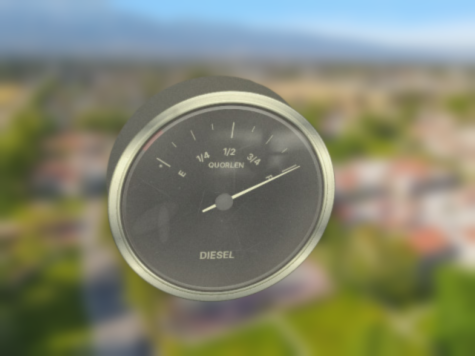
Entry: 1
